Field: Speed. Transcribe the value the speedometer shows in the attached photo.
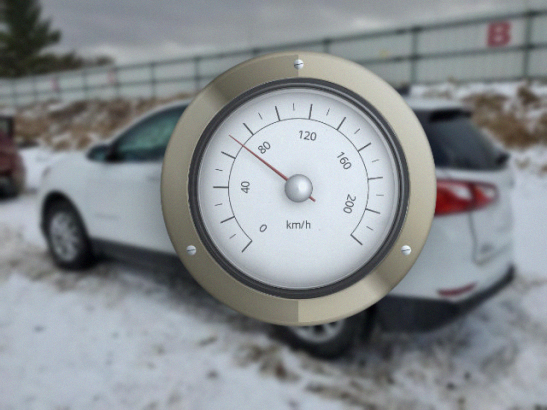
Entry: 70 km/h
